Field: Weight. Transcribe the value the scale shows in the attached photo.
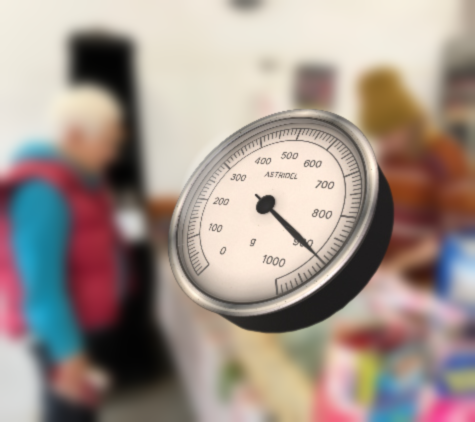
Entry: 900 g
